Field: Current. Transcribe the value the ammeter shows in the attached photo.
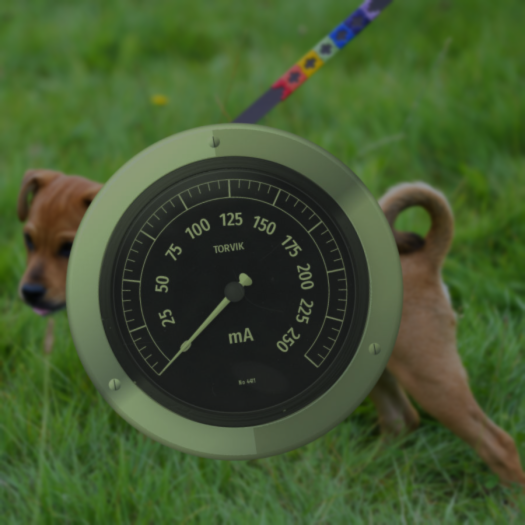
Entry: 0 mA
